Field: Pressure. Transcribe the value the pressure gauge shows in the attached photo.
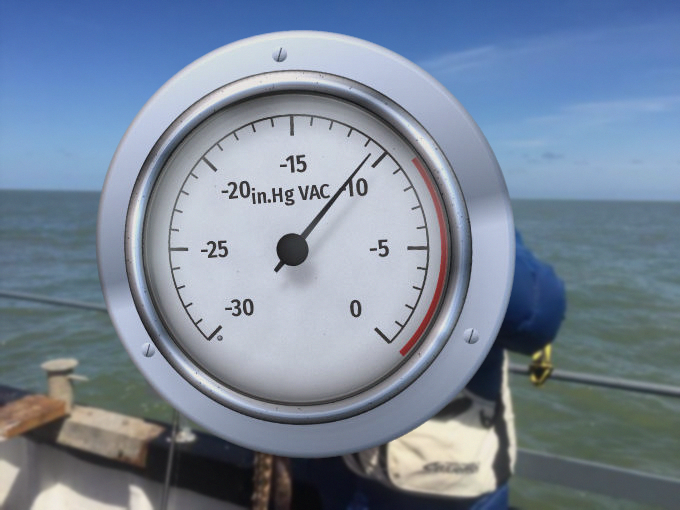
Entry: -10.5 inHg
